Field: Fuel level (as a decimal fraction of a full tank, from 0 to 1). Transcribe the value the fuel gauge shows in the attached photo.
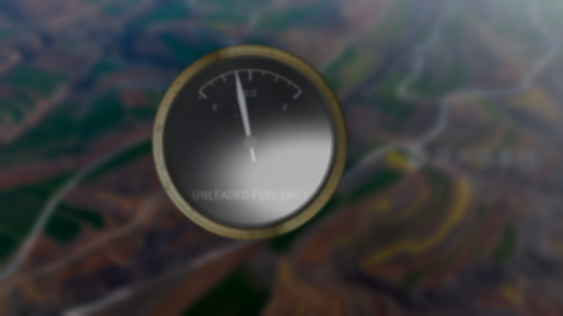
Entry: 0.375
